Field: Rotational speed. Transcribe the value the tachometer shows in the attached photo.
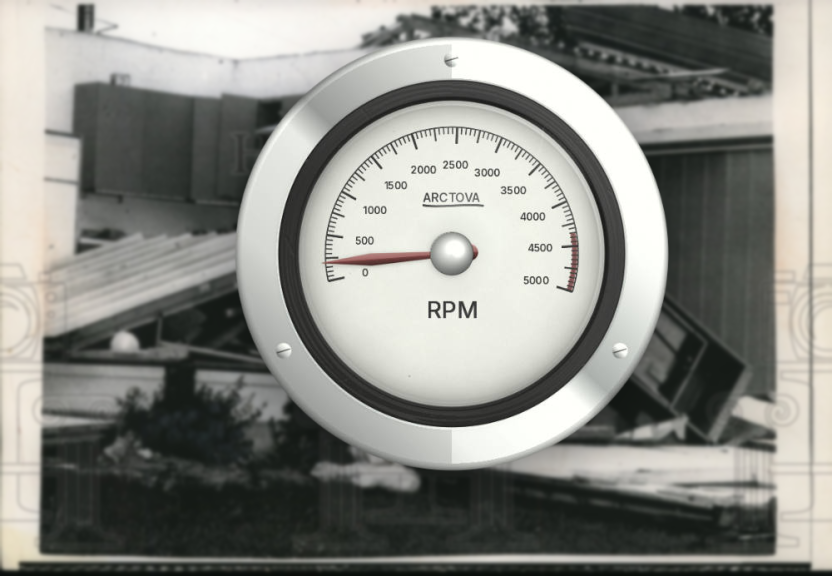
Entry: 200 rpm
